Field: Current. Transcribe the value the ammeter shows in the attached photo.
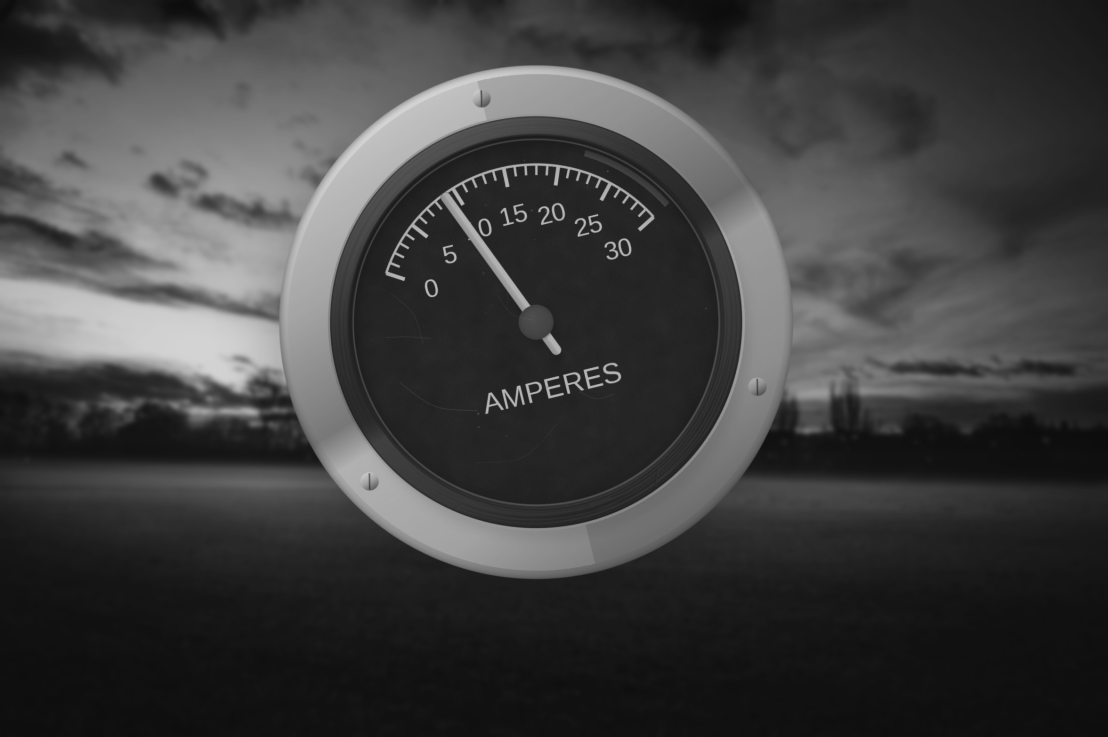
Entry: 9 A
